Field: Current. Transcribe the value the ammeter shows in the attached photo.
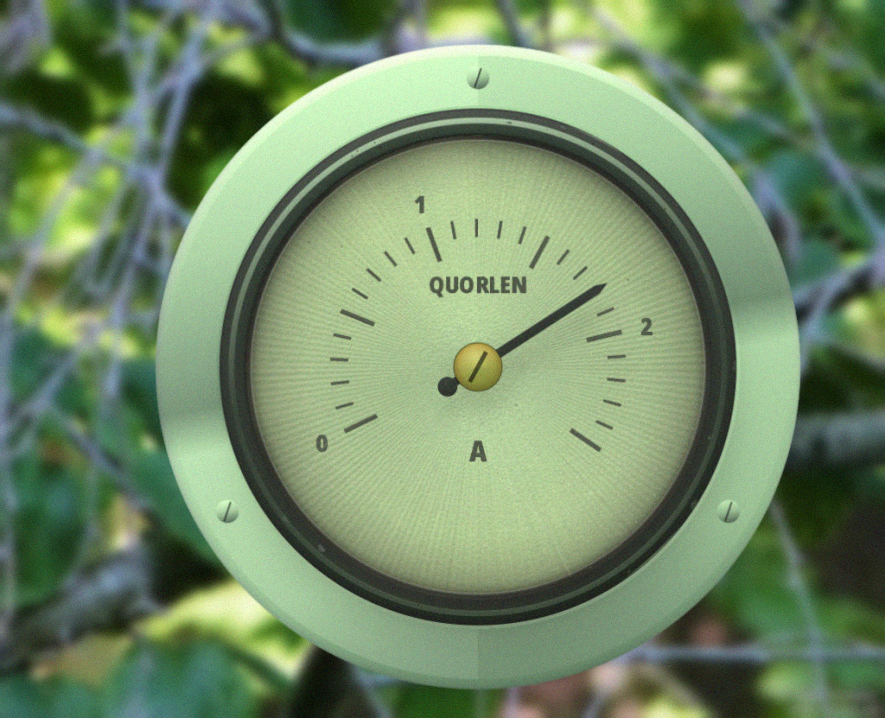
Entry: 1.8 A
